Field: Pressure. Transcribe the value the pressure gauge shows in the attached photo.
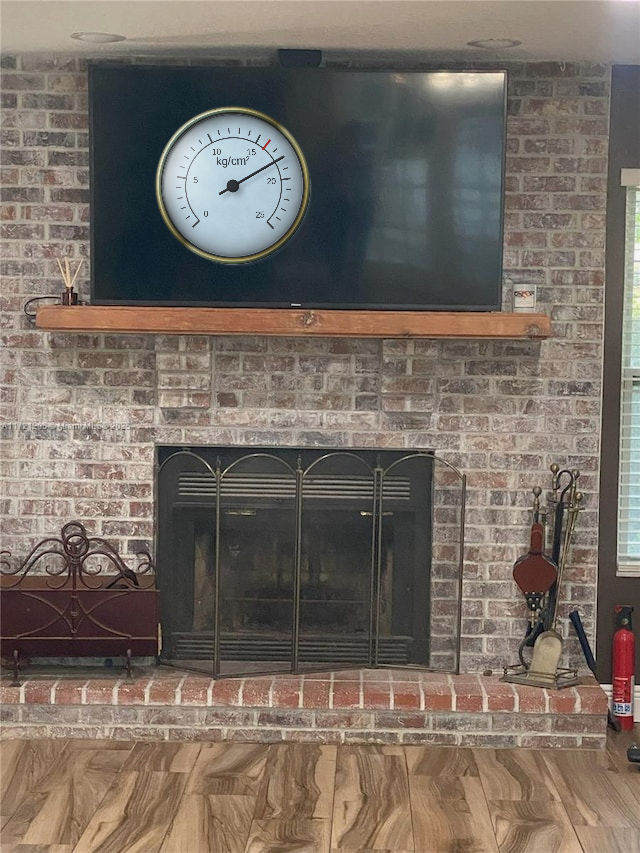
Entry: 18 kg/cm²
